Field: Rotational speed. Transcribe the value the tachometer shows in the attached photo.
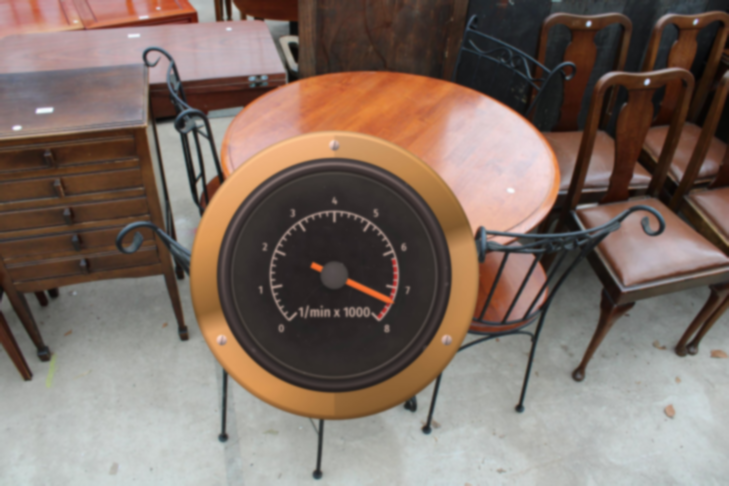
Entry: 7400 rpm
